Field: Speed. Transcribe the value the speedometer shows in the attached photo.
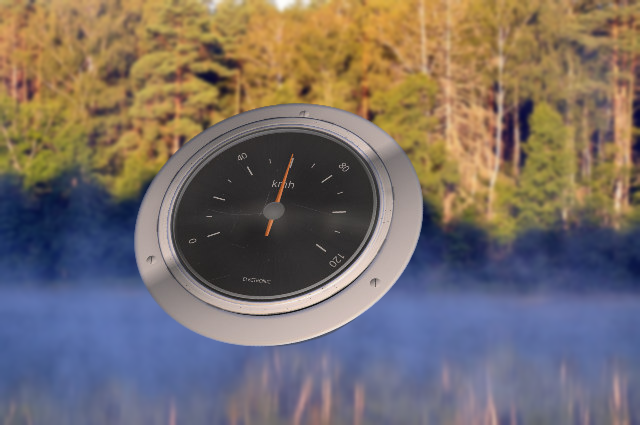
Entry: 60 km/h
